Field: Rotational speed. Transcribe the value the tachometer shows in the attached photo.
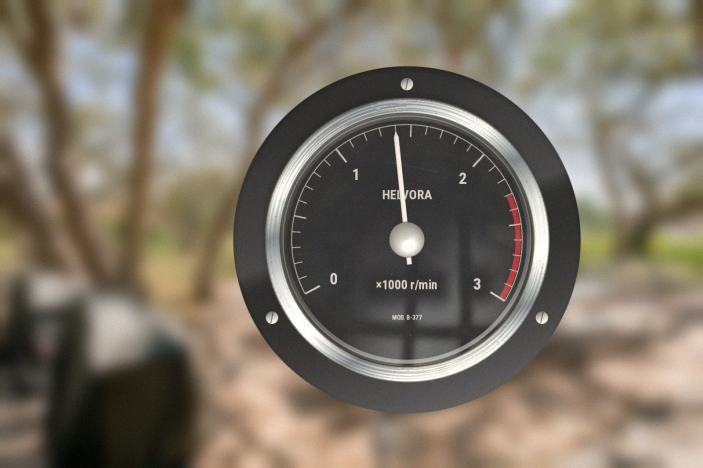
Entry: 1400 rpm
